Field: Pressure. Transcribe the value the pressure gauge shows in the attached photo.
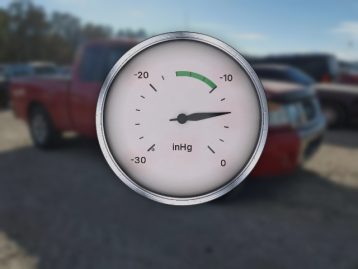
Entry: -6 inHg
